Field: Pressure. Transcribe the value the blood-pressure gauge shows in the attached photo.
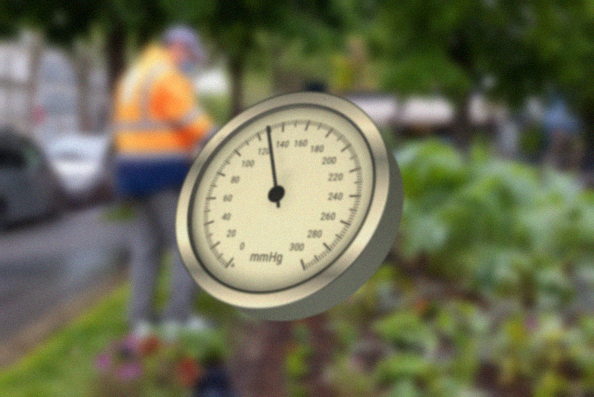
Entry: 130 mmHg
